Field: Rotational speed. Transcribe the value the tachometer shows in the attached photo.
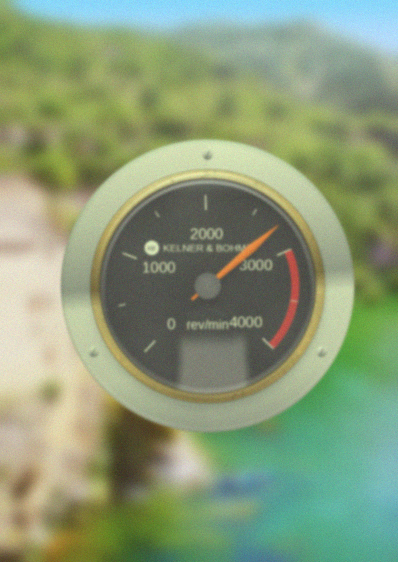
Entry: 2750 rpm
